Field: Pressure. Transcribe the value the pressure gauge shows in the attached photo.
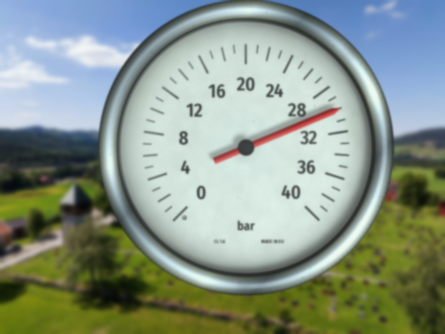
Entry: 30 bar
